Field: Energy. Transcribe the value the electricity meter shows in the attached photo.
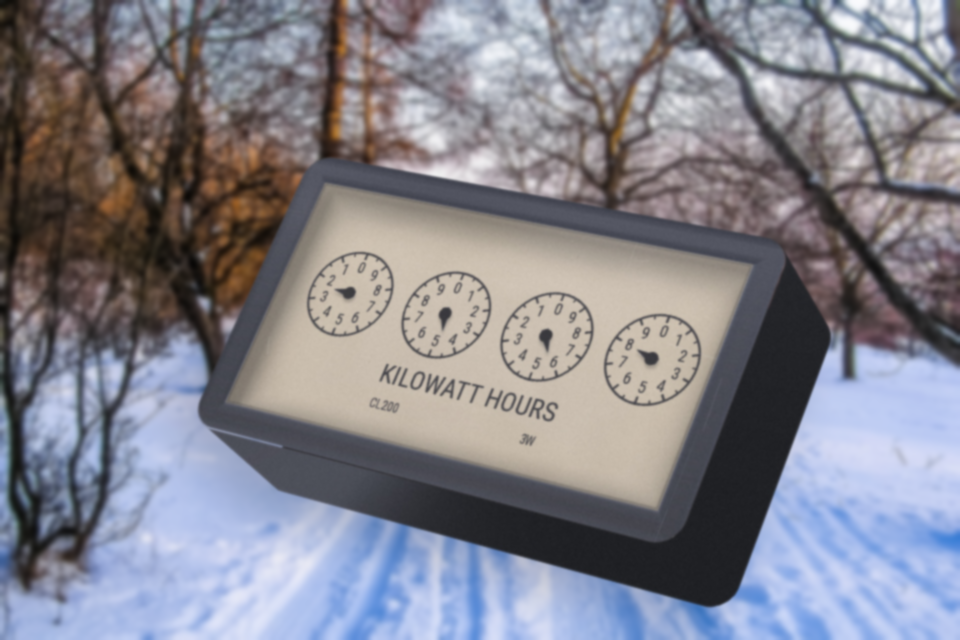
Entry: 2458 kWh
